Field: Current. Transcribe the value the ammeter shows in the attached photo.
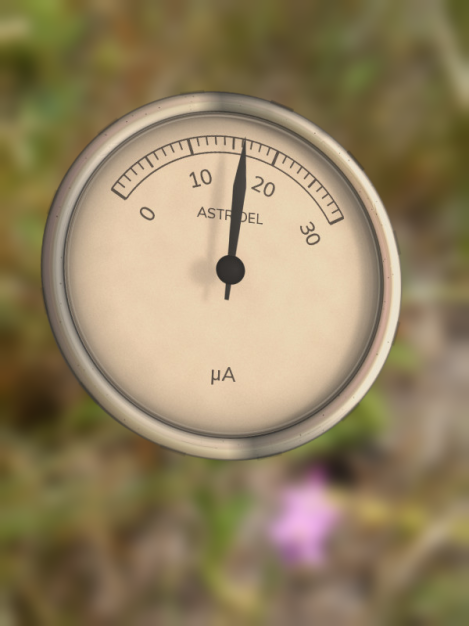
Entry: 16 µA
